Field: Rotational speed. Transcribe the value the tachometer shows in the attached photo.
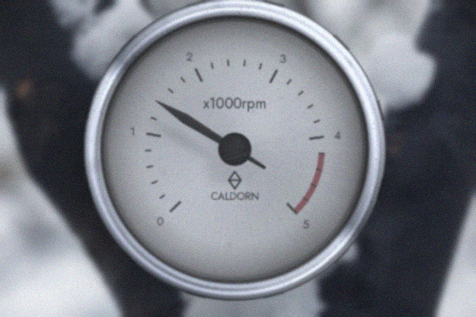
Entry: 1400 rpm
